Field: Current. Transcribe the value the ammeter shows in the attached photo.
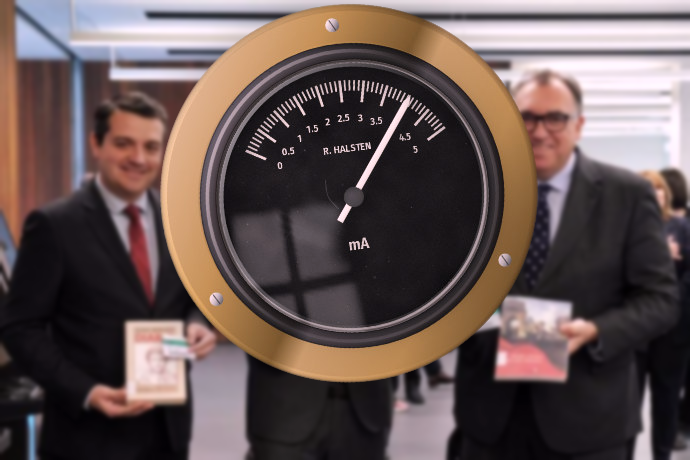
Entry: 4 mA
